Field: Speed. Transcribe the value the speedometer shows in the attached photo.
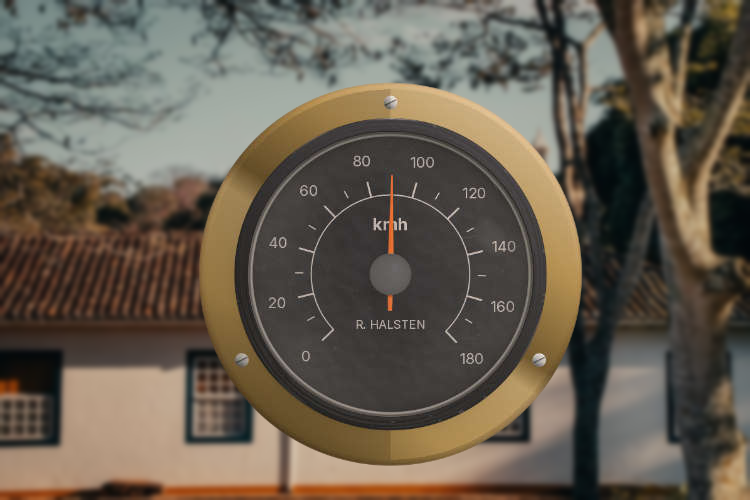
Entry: 90 km/h
